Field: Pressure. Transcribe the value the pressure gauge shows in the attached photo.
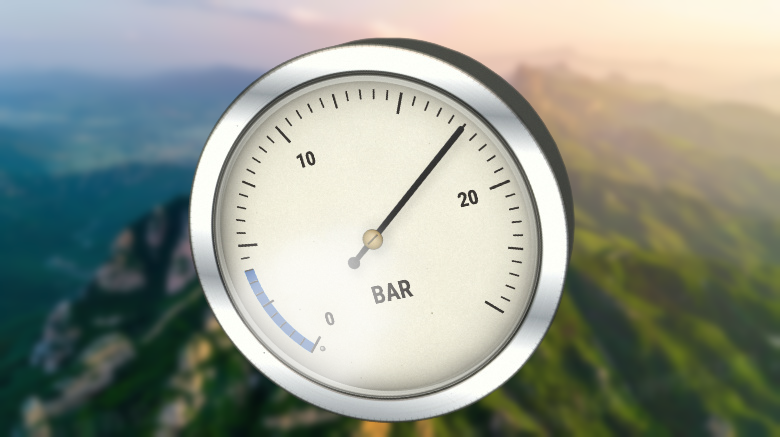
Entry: 17.5 bar
